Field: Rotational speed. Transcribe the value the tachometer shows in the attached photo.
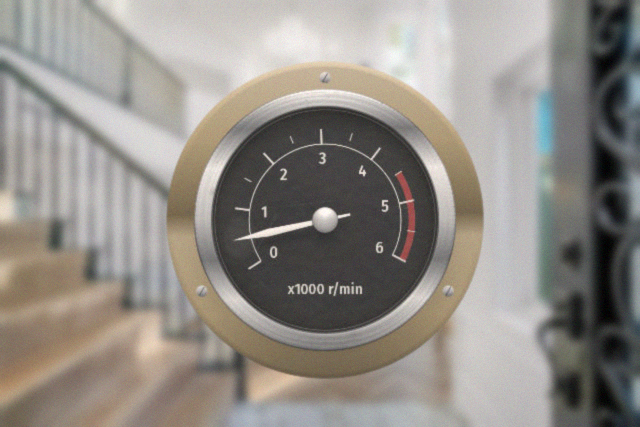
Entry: 500 rpm
